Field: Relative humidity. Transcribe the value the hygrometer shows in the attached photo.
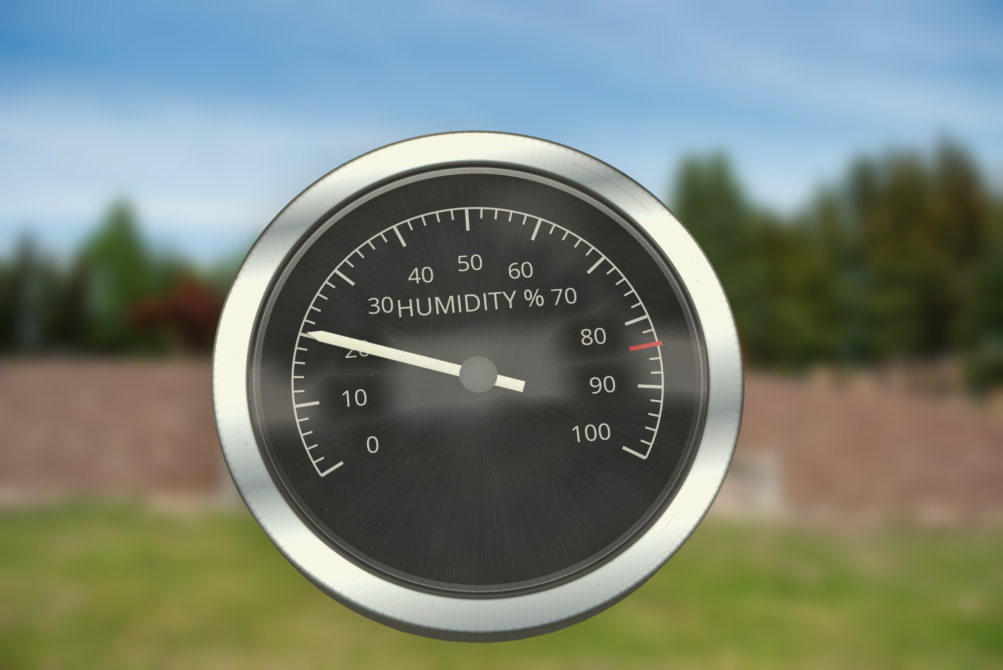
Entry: 20 %
